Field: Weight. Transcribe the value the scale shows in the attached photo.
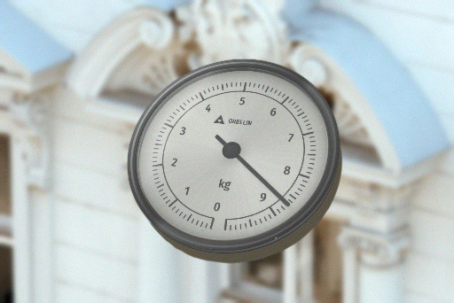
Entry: 8.7 kg
